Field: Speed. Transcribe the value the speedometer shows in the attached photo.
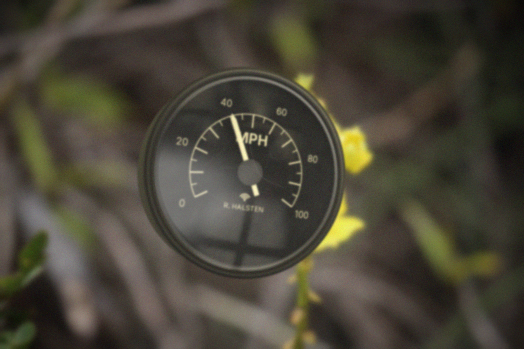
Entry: 40 mph
